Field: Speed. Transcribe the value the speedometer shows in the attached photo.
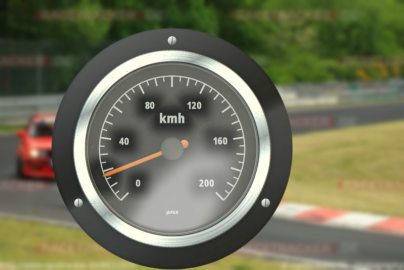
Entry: 17.5 km/h
